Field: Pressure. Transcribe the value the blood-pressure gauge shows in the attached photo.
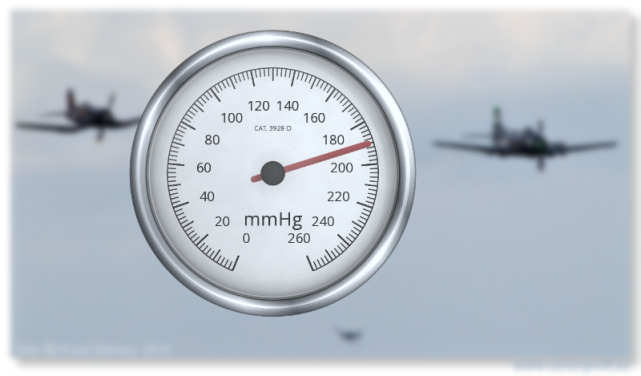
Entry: 190 mmHg
